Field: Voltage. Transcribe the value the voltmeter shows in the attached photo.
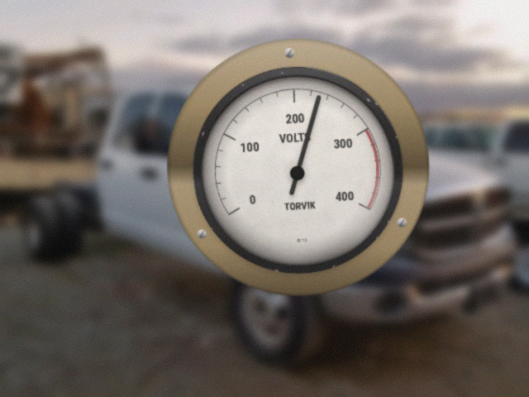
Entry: 230 V
